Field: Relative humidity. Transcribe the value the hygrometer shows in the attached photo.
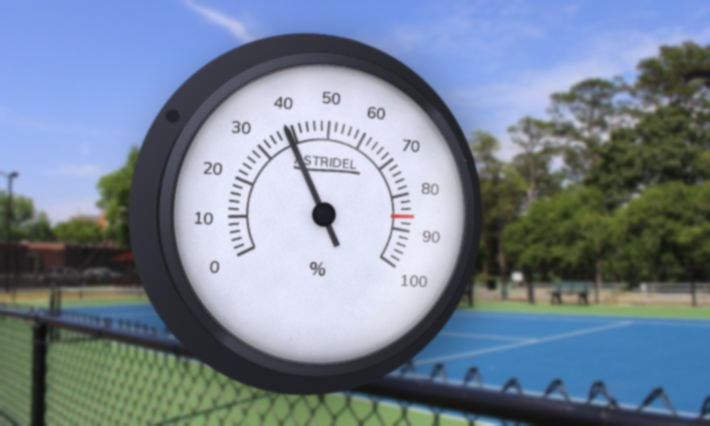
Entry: 38 %
